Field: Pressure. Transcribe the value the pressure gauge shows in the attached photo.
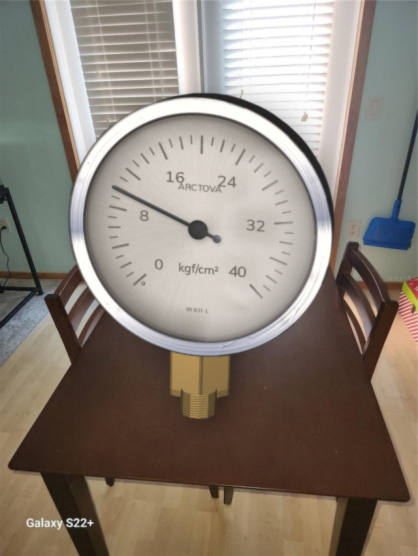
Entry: 10 kg/cm²
